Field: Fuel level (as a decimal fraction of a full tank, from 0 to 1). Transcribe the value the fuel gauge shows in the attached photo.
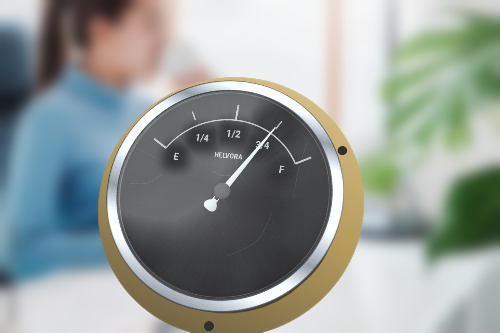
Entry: 0.75
